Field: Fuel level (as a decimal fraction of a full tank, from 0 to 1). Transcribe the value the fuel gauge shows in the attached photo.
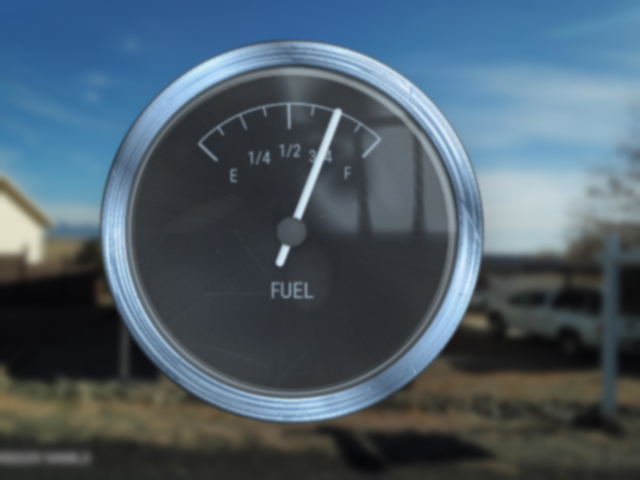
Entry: 0.75
